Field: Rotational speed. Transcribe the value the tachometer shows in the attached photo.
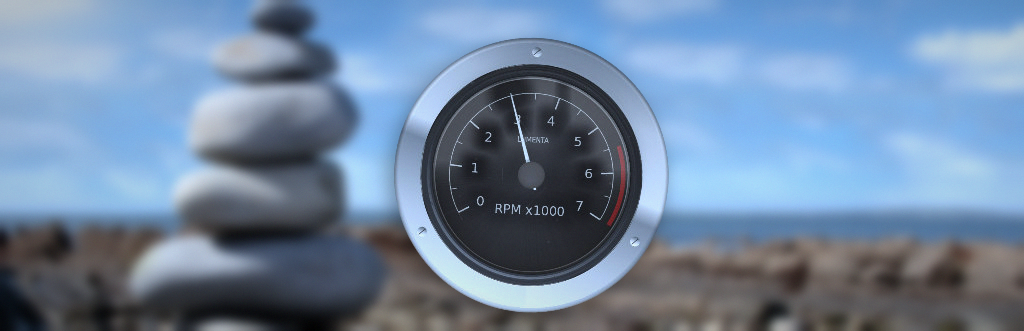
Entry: 3000 rpm
